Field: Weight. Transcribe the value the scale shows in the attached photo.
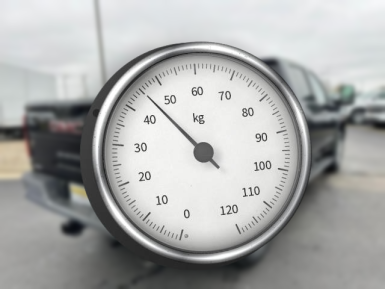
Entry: 45 kg
